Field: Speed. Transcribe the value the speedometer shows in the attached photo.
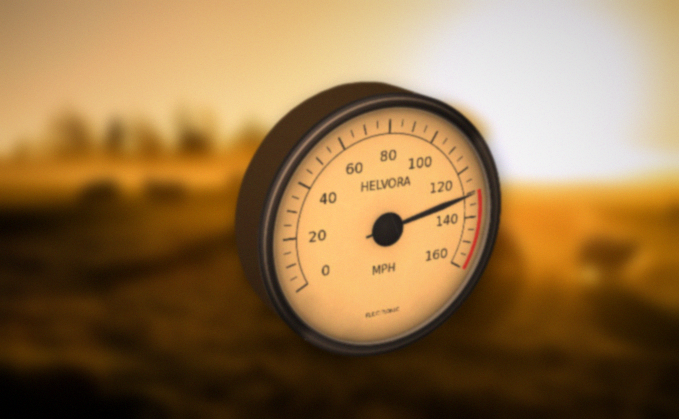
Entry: 130 mph
